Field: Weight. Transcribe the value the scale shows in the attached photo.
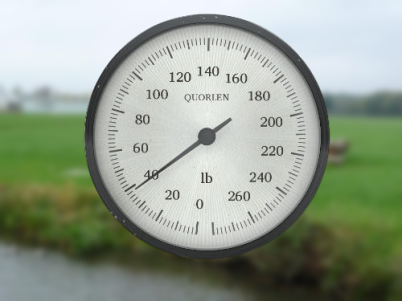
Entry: 38 lb
